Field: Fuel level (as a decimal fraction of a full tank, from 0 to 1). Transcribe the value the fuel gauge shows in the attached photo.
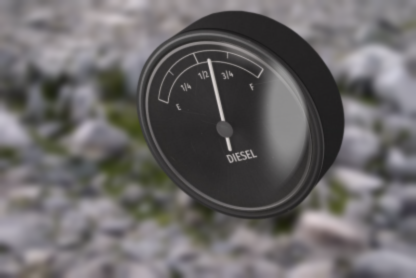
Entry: 0.625
